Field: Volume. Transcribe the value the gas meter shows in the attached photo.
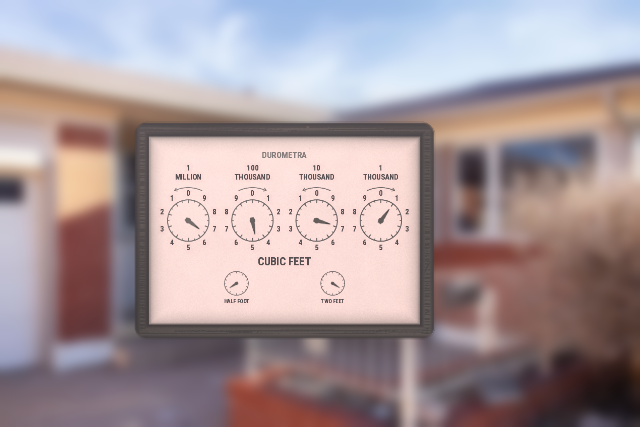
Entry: 647100 ft³
